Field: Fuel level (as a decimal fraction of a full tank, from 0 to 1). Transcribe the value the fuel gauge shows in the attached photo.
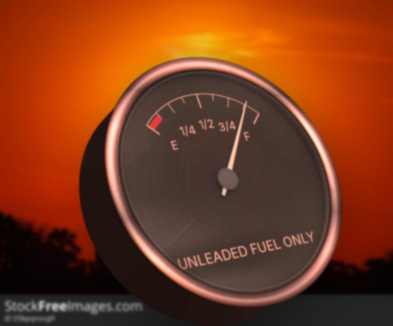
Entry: 0.875
